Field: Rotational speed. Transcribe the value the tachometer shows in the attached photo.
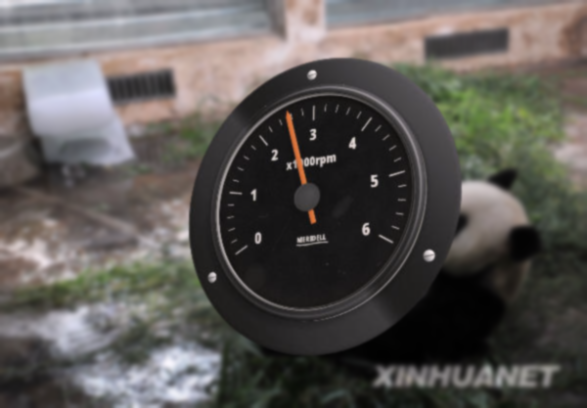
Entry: 2600 rpm
